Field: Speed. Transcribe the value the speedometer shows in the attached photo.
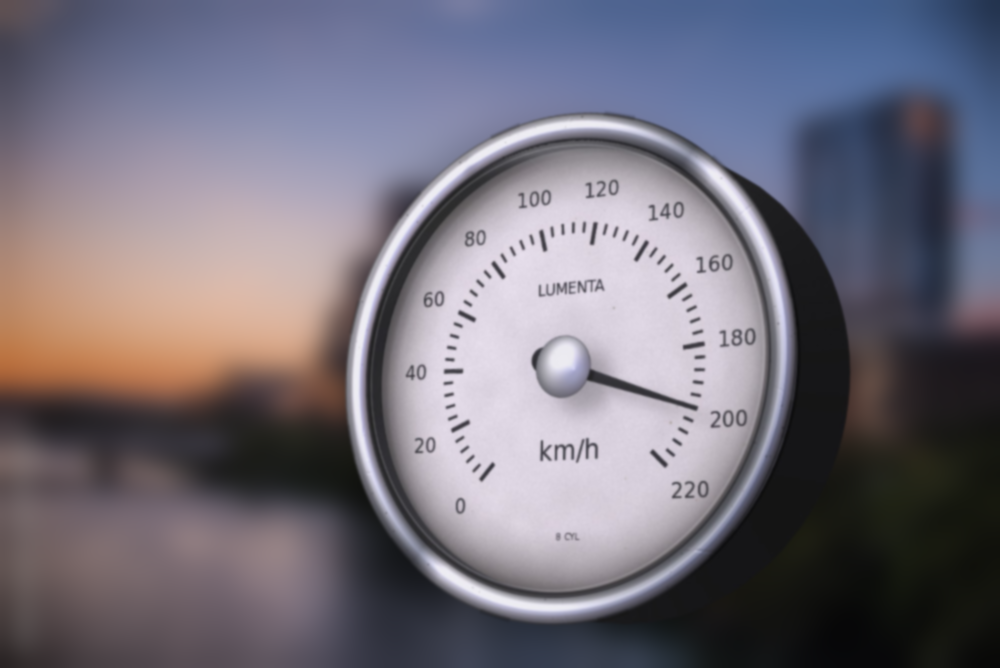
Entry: 200 km/h
